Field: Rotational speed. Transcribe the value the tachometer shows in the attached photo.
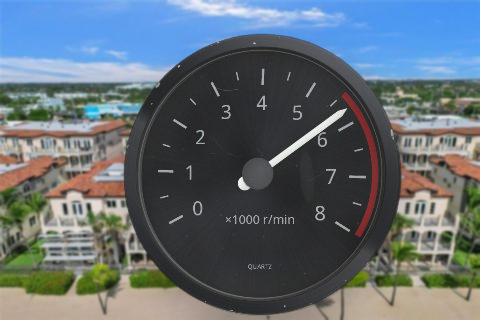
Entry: 5750 rpm
